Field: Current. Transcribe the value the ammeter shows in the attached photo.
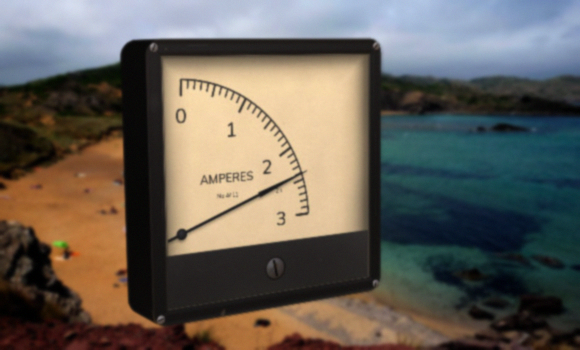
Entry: 2.4 A
